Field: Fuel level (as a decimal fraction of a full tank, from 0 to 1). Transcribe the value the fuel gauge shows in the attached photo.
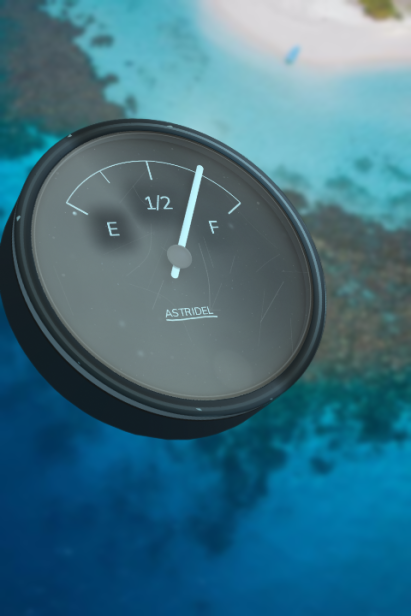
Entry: 0.75
